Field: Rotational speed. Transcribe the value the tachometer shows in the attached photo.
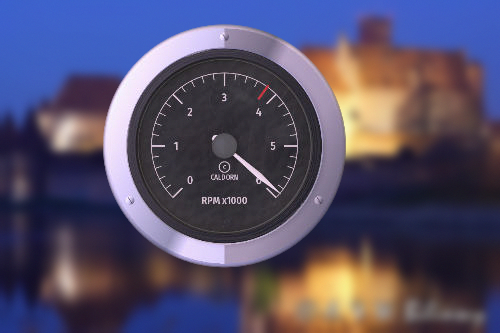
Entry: 5900 rpm
